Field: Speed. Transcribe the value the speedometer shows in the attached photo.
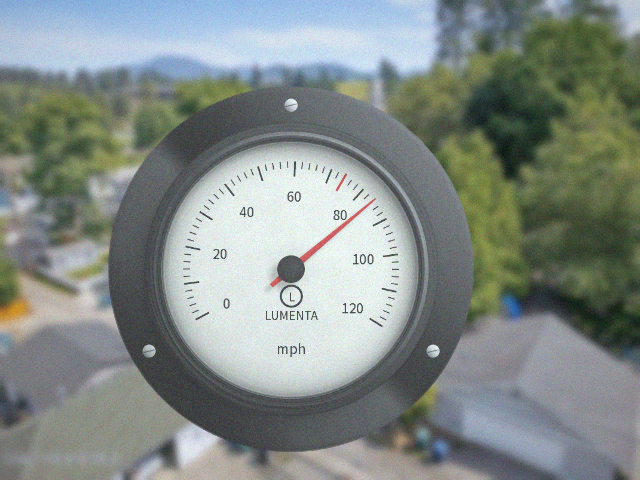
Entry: 84 mph
